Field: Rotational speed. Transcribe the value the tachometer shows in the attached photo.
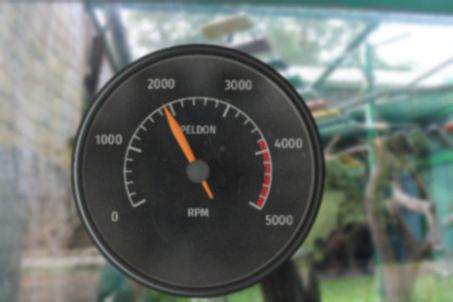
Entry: 1900 rpm
